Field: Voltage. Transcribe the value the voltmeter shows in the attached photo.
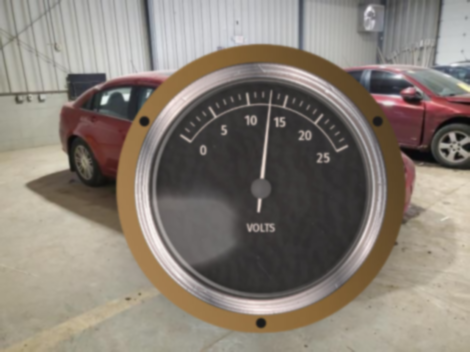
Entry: 13 V
